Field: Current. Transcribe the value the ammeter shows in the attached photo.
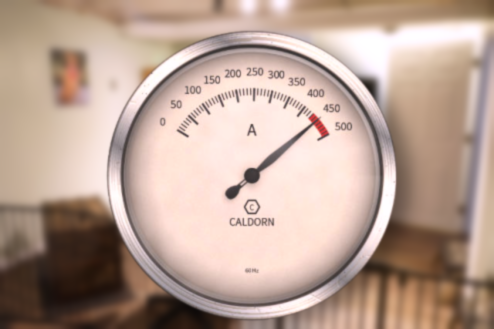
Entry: 450 A
